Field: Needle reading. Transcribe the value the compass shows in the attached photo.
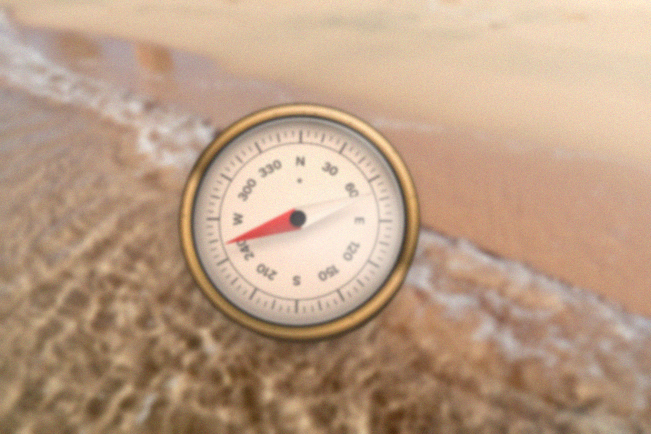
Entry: 250 °
